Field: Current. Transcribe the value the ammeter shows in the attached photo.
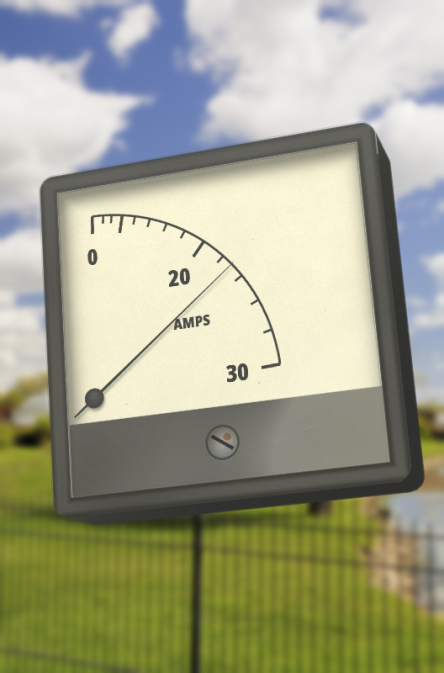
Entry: 23 A
